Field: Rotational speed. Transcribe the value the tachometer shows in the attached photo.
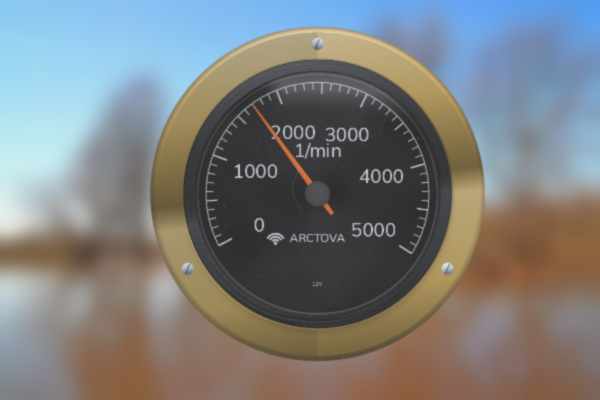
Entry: 1700 rpm
